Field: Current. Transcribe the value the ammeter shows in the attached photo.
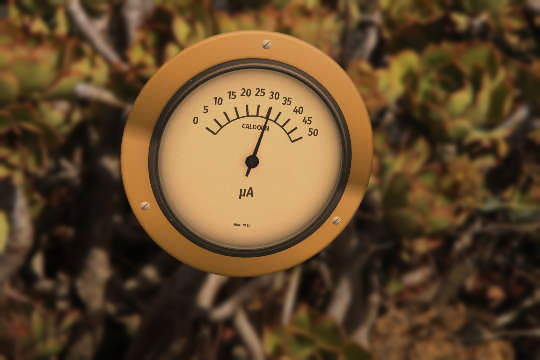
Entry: 30 µA
